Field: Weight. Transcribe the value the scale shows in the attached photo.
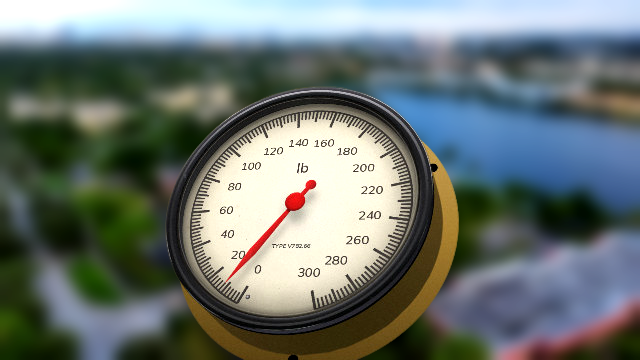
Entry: 10 lb
